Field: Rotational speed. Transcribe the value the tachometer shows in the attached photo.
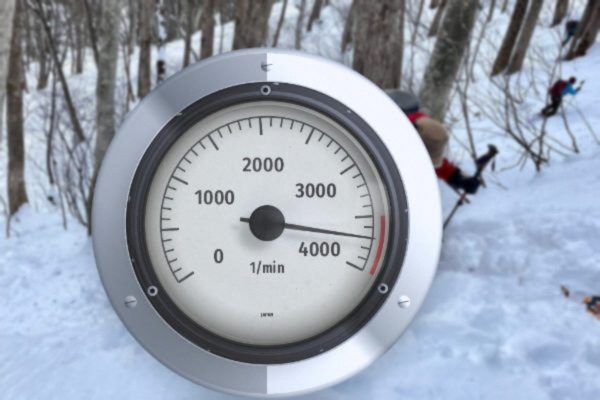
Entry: 3700 rpm
